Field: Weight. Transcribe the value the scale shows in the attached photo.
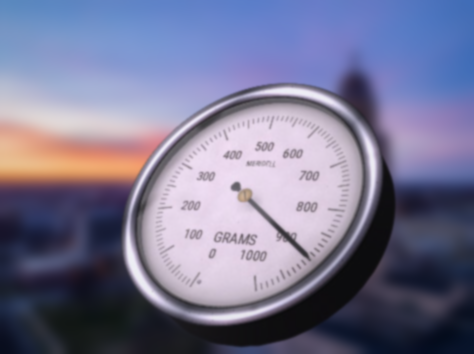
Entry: 900 g
